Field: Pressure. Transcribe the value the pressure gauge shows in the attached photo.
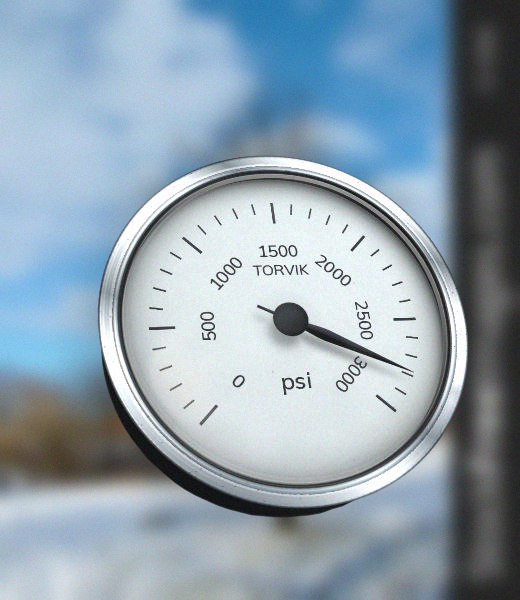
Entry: 2800 psi
